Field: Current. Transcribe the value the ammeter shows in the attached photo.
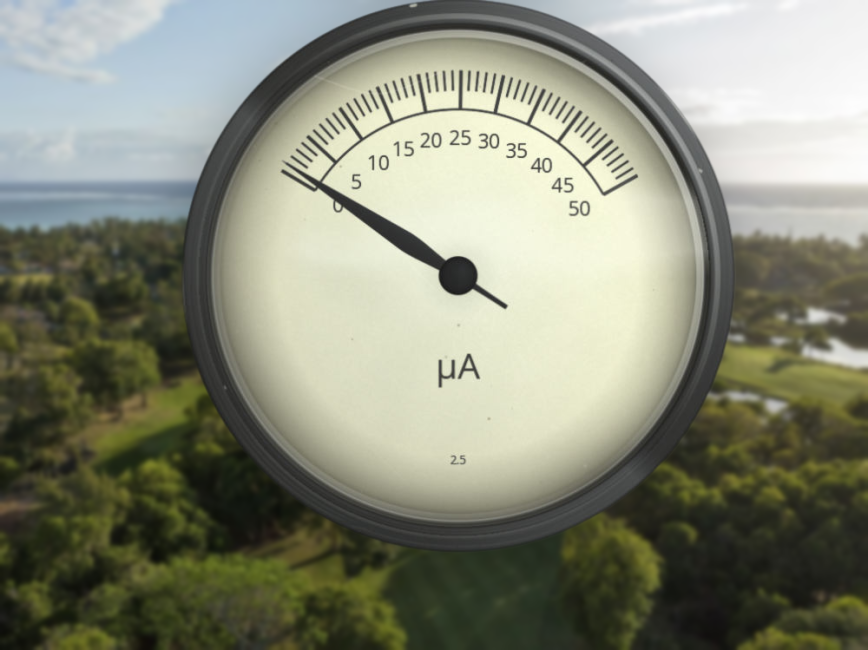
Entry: 1 µA
